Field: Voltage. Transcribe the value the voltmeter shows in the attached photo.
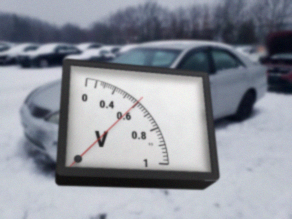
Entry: 0.6 V
